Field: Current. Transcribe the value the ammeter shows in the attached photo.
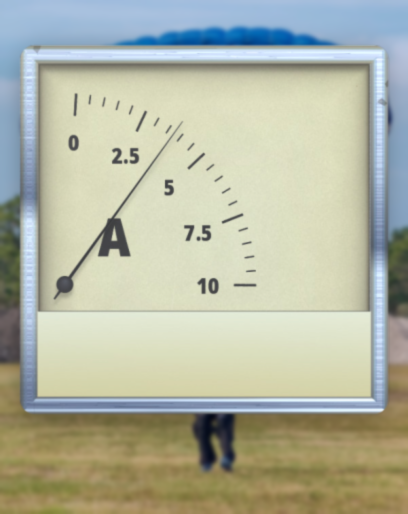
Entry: 3.75 A
